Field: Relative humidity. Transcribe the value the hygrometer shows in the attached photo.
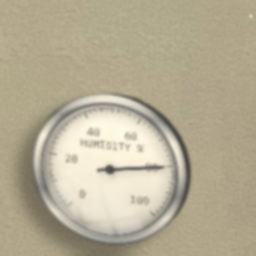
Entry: 80 %
